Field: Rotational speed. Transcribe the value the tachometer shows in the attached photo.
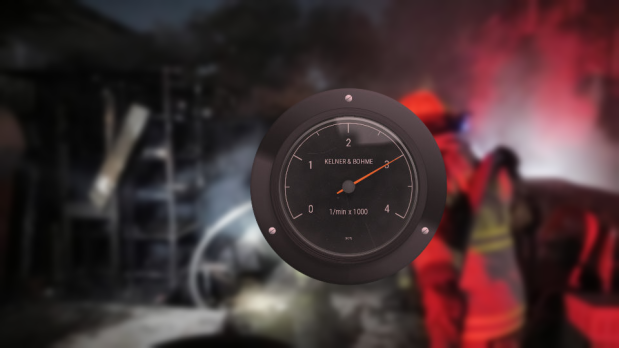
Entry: 3000 rpm
